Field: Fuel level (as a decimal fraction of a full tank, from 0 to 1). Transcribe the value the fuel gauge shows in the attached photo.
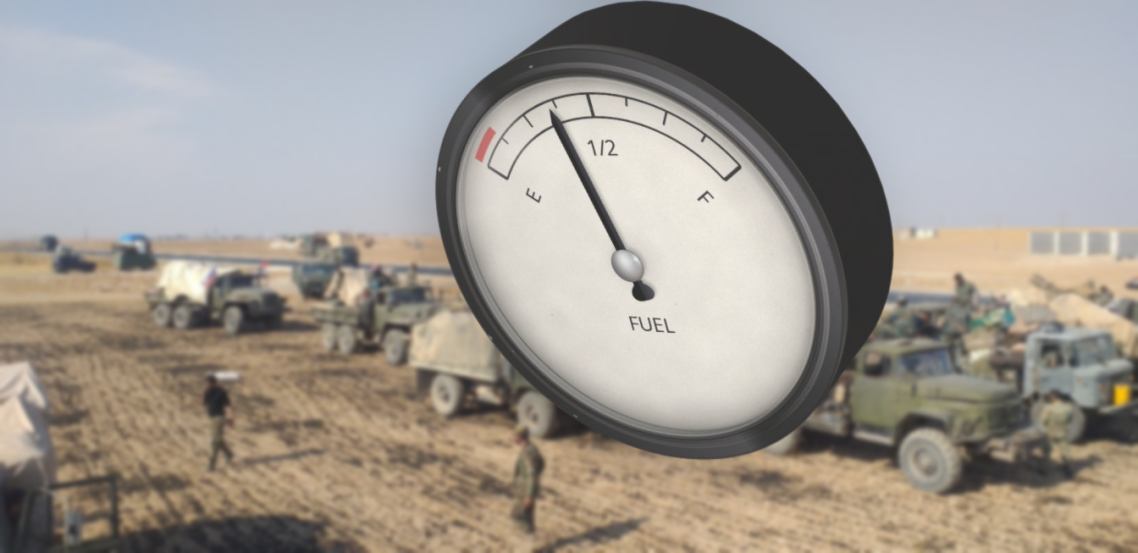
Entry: 0.375
